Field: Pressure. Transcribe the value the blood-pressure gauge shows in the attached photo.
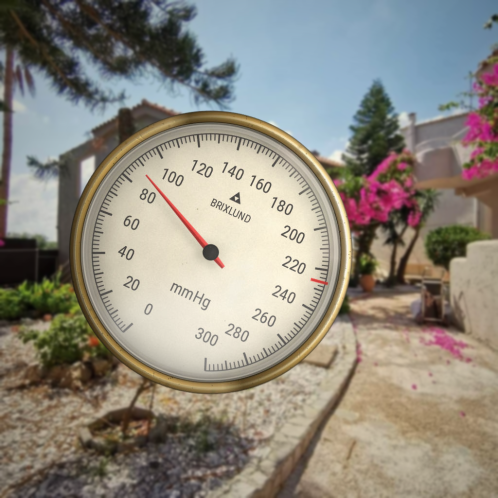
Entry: 88 mmHg
